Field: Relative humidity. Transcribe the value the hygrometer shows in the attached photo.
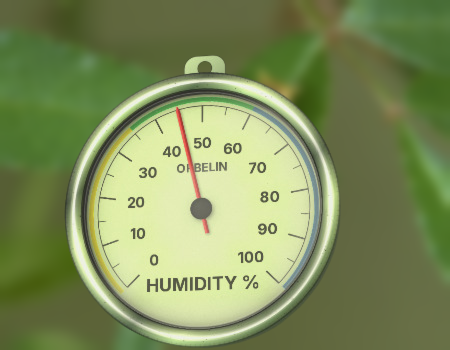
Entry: 45 %
